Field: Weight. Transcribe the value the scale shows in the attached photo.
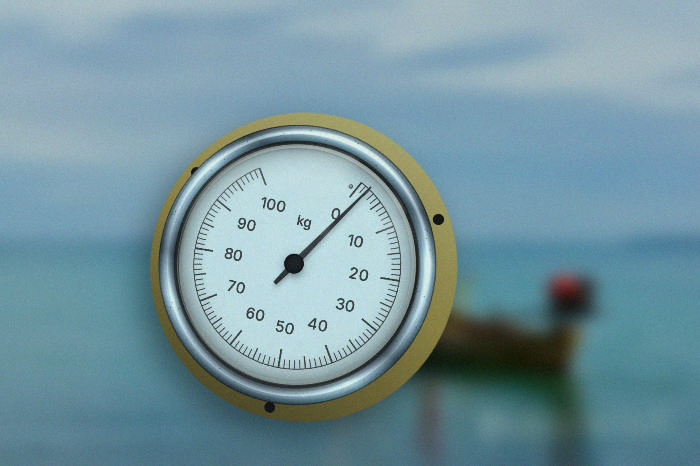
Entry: 2 kg
